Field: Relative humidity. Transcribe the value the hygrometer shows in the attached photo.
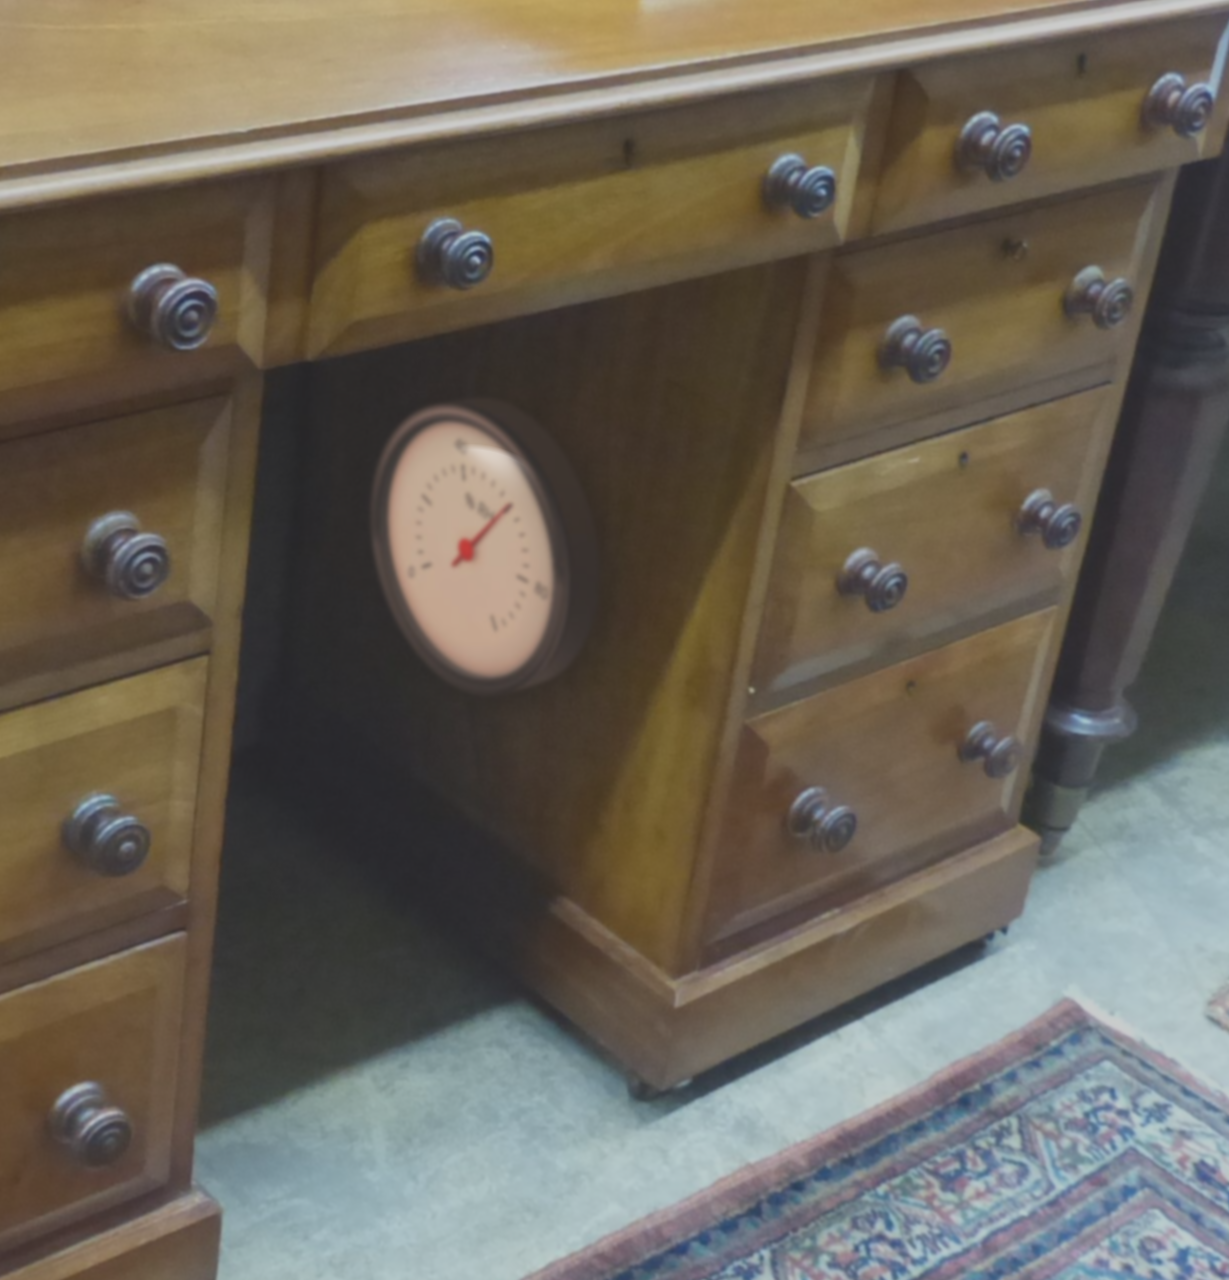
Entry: 60 %
